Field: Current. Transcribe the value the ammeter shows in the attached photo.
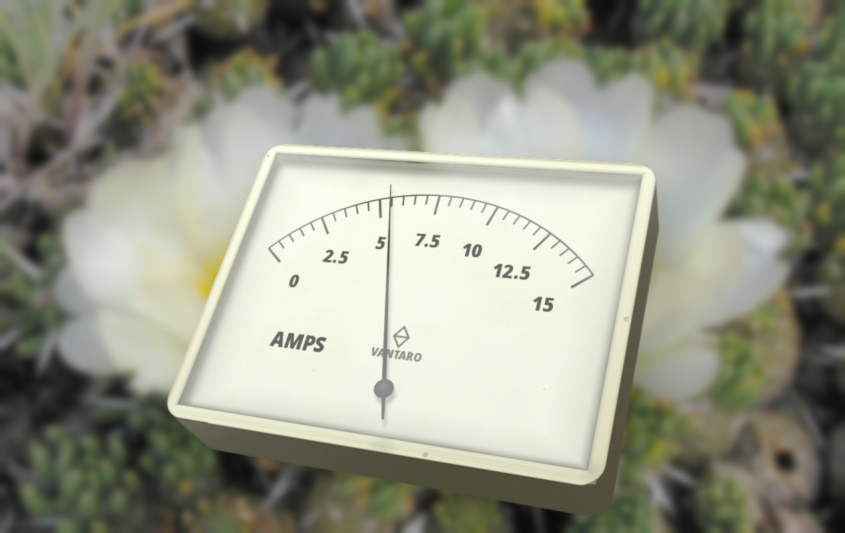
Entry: 5.5 A
